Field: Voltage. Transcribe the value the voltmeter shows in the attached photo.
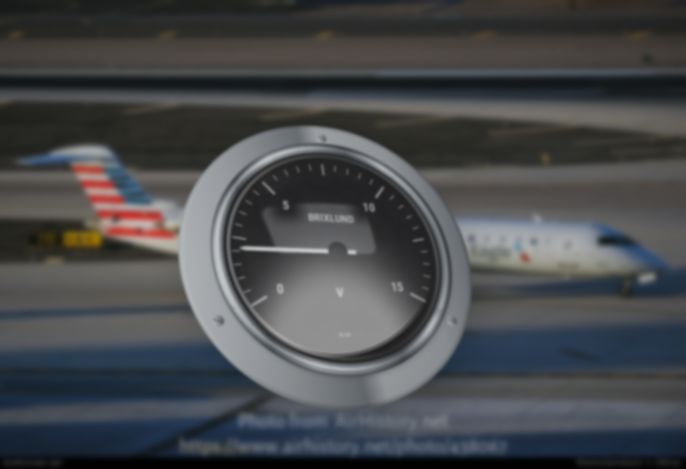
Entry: 2 V
